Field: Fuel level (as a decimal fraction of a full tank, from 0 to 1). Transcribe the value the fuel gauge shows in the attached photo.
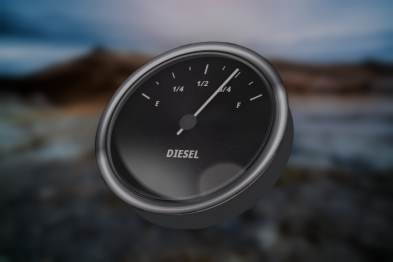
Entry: 0.75
